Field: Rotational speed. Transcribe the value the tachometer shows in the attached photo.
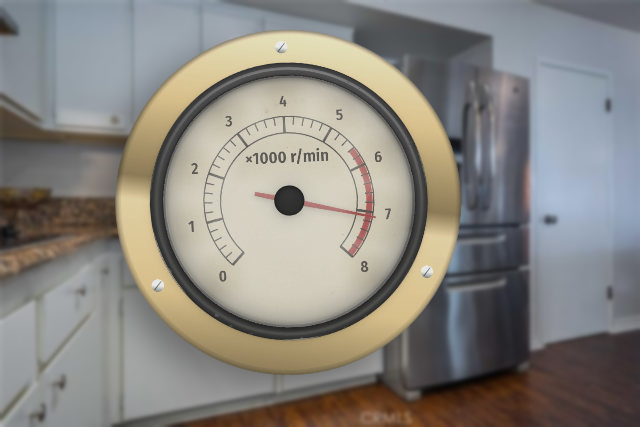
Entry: 7100 rpm
